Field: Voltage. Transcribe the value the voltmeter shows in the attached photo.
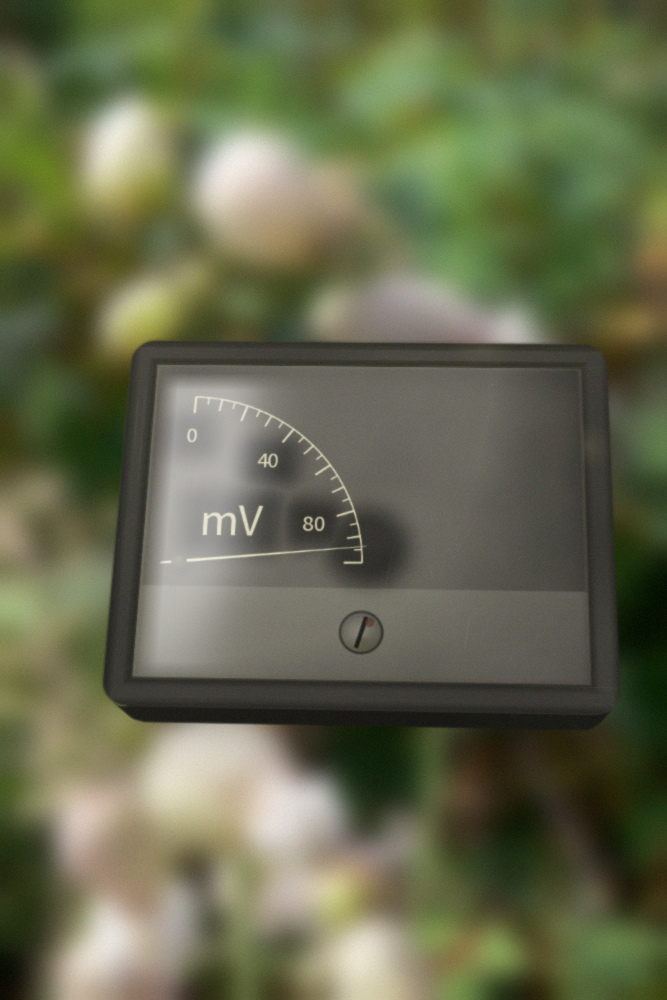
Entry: 95 mV
